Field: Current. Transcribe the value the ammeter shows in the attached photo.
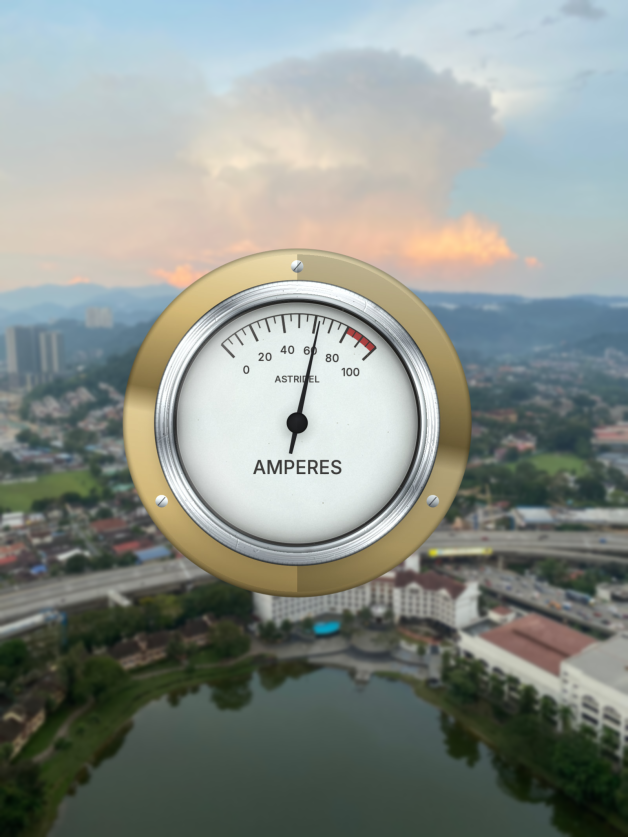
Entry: 62.5 A
